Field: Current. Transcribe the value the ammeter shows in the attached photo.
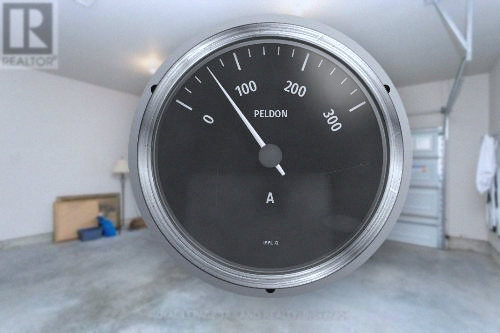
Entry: 60 A
